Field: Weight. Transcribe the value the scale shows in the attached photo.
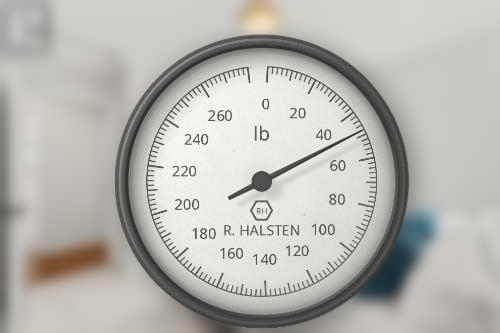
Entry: 48 lb
